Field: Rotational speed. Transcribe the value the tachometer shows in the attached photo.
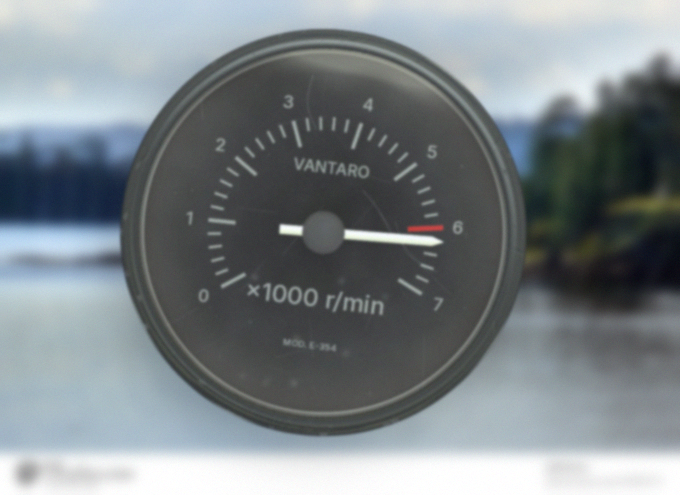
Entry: 6200 rpm
